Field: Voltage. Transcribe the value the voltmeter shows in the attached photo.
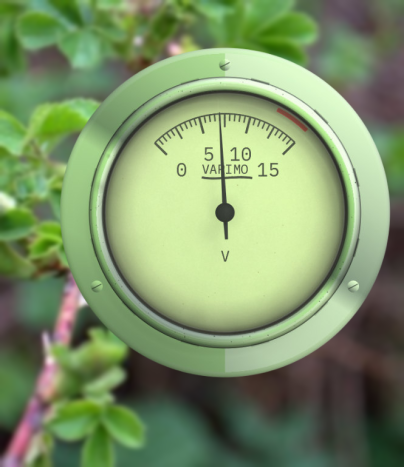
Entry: 7 V
